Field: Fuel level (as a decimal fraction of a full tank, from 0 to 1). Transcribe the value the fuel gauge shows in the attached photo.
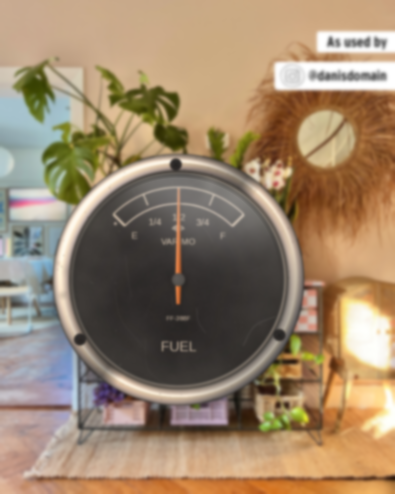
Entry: 0.5
